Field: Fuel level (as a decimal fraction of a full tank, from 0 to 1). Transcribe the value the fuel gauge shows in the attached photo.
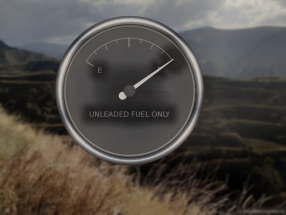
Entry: 1
